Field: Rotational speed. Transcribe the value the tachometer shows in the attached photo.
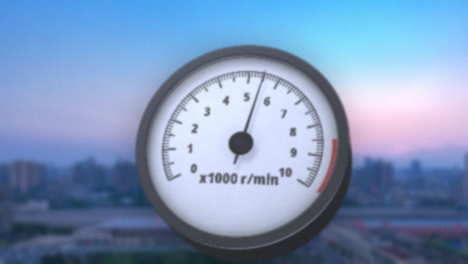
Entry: 5500 rpm
